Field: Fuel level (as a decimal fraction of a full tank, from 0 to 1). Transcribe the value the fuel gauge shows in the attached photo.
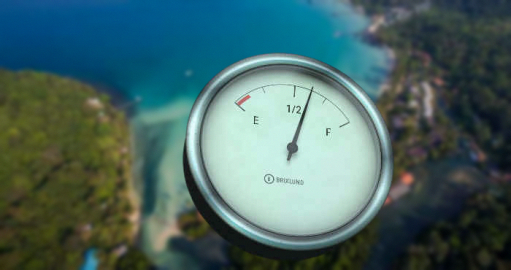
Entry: 0.625
